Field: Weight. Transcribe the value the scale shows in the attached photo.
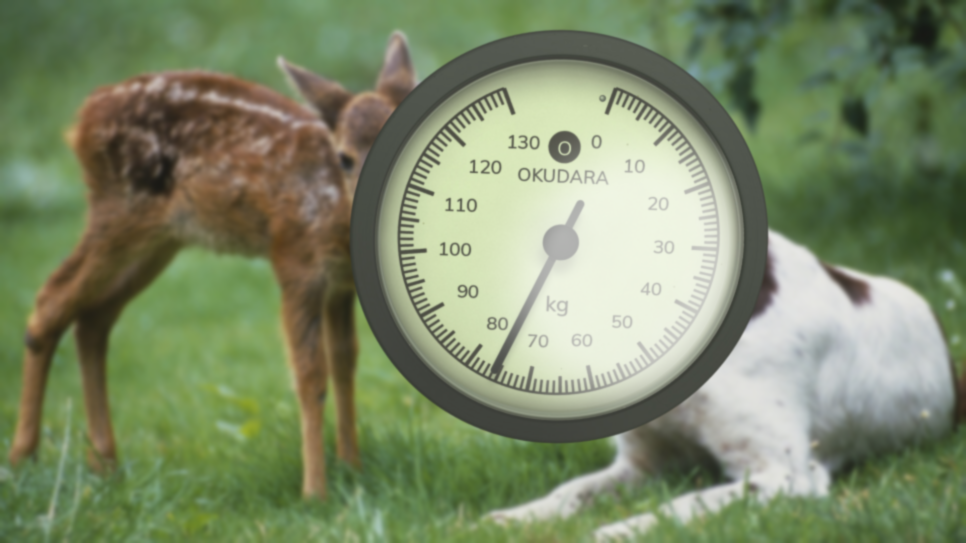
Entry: 76 kg
